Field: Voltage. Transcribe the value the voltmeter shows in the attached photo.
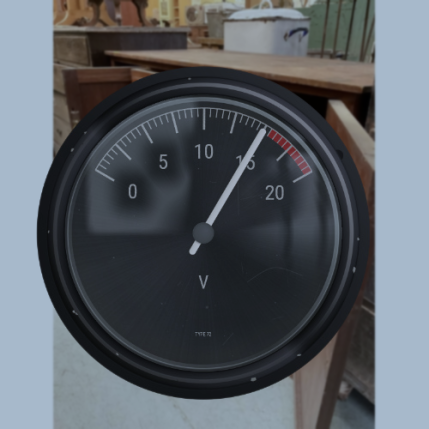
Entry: 15 V
